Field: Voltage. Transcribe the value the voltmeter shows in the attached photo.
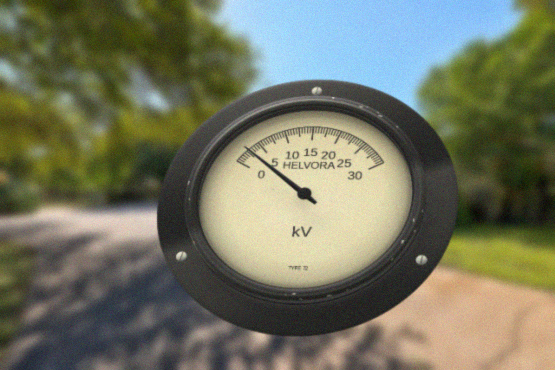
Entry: 2.5 kV
